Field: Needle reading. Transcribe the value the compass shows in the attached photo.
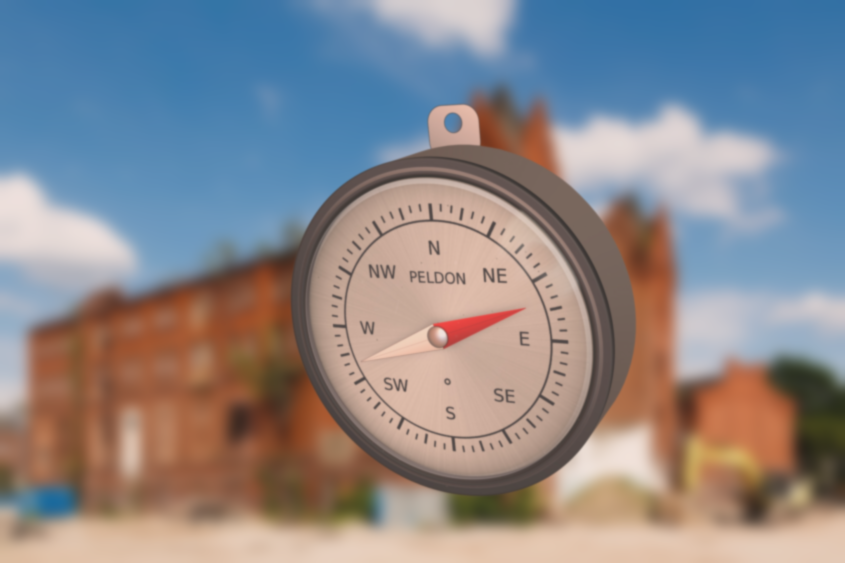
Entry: 70 °
